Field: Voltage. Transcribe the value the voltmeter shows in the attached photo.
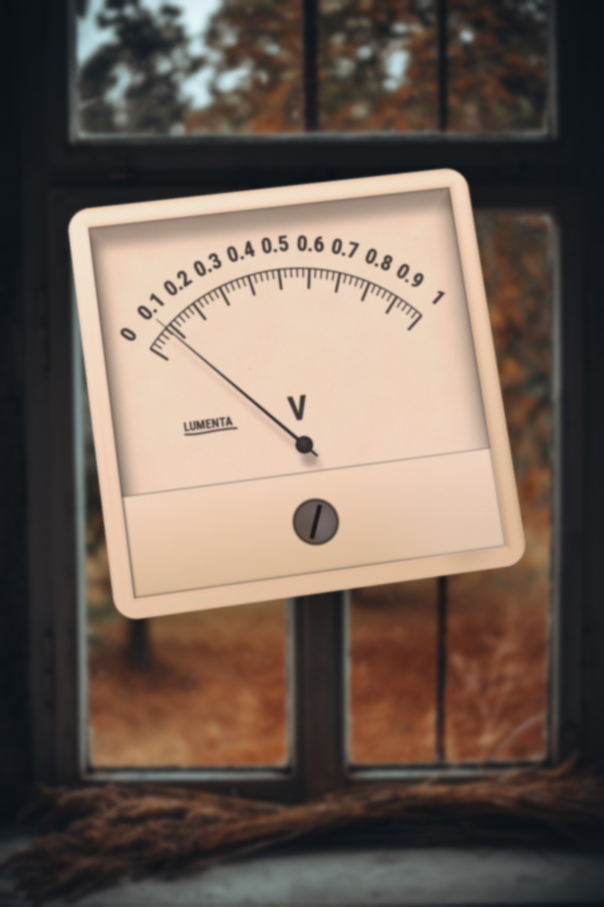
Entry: 0.08 V
